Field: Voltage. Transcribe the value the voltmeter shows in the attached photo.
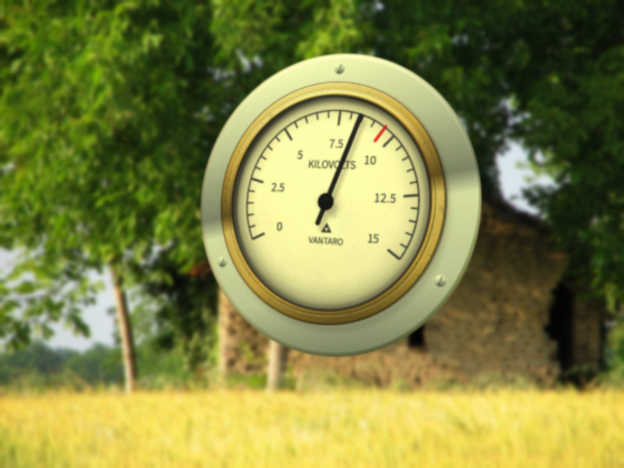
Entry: 8.5 kV
